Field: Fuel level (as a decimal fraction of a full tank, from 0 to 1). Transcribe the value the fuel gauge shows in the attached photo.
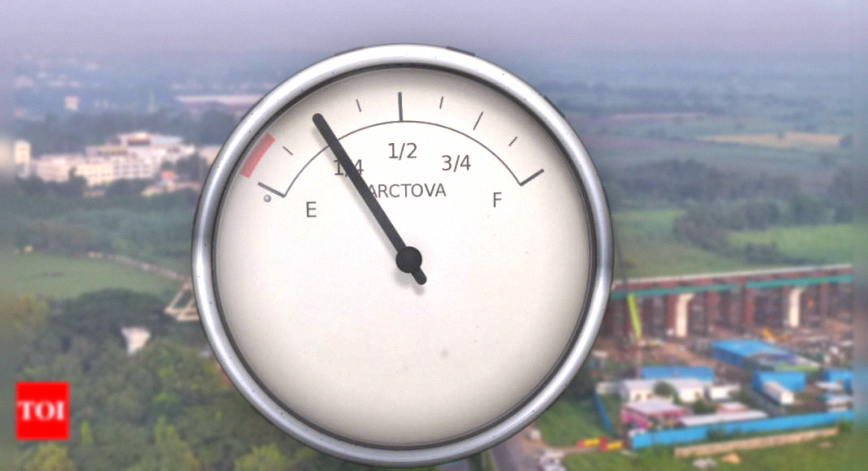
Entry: 0.25
